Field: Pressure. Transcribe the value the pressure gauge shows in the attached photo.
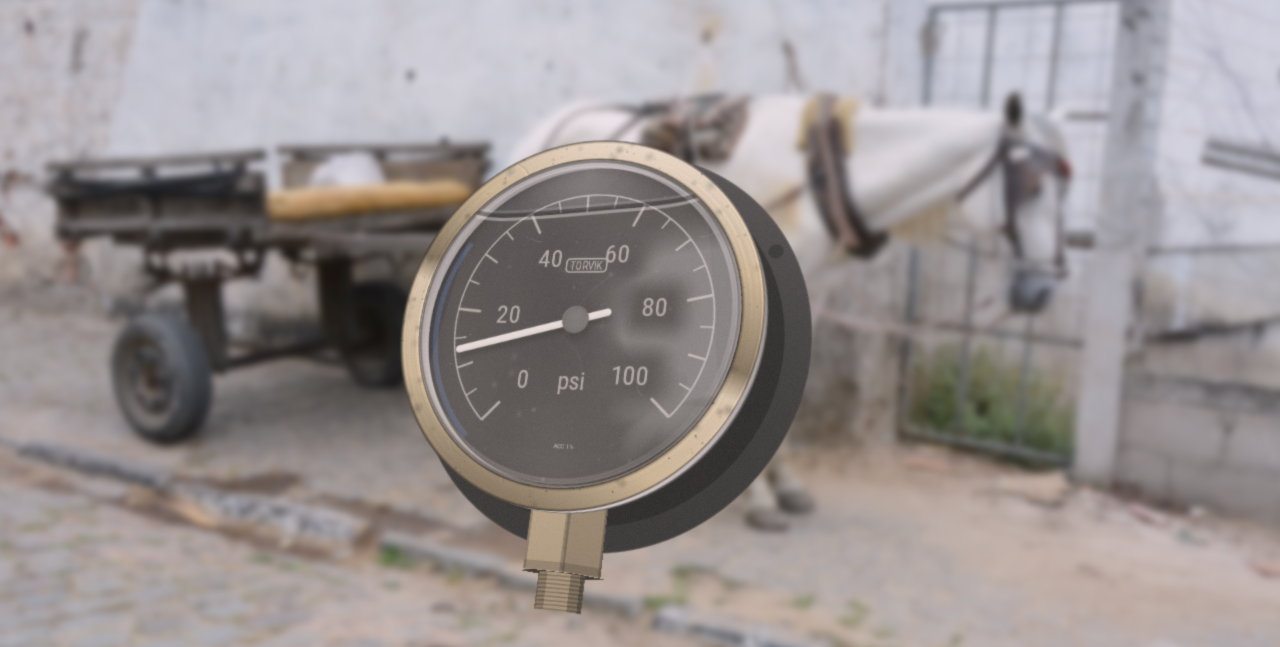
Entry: 12.5 psi
